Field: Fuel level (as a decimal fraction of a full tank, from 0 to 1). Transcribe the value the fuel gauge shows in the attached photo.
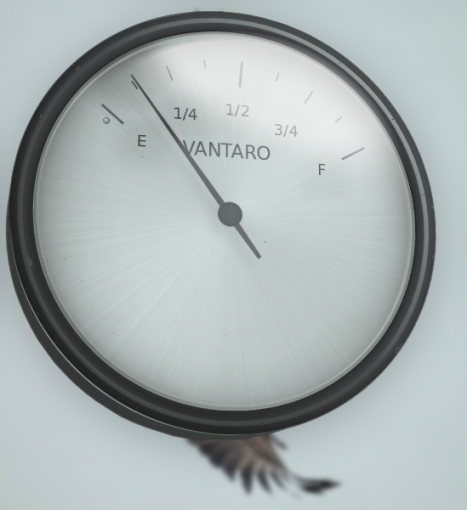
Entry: 0.125
